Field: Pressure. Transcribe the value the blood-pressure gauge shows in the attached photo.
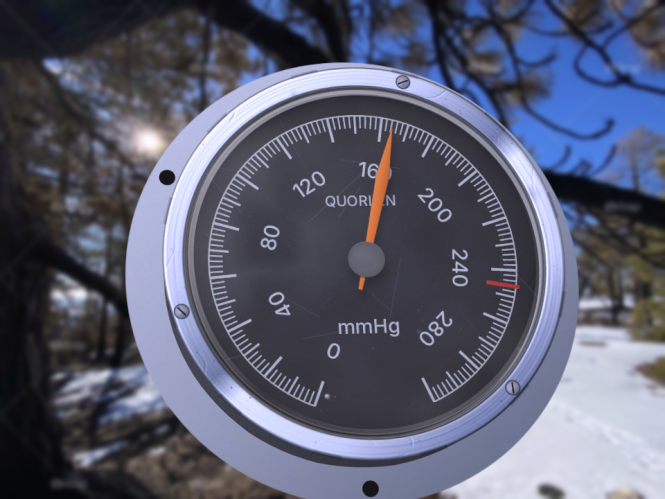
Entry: 164 mmHg
